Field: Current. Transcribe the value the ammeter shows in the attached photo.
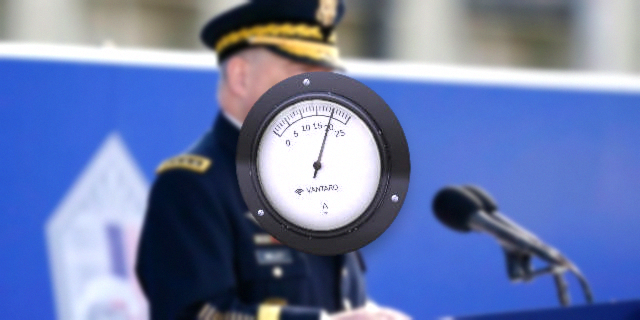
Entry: 20 A
